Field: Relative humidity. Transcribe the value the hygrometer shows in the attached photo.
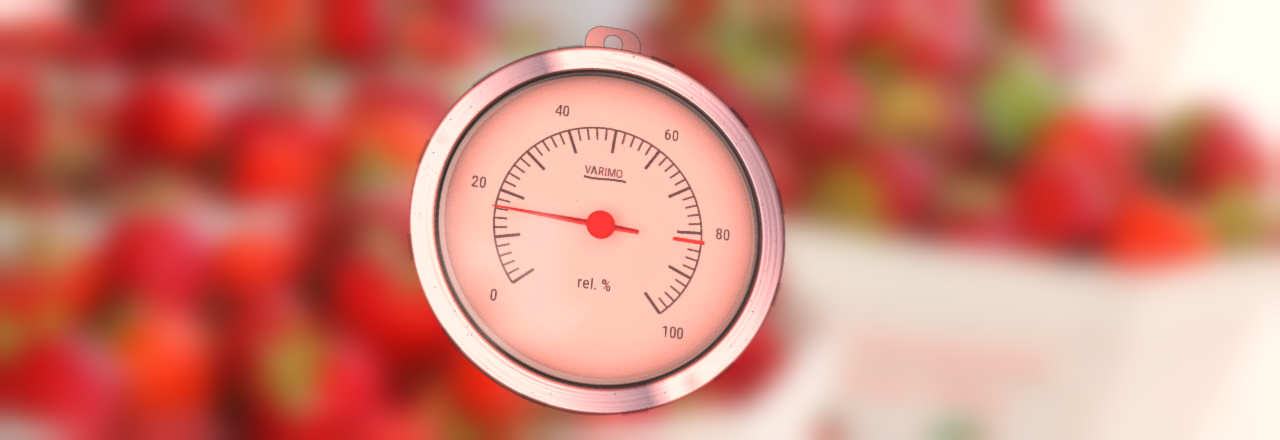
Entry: 16 %
